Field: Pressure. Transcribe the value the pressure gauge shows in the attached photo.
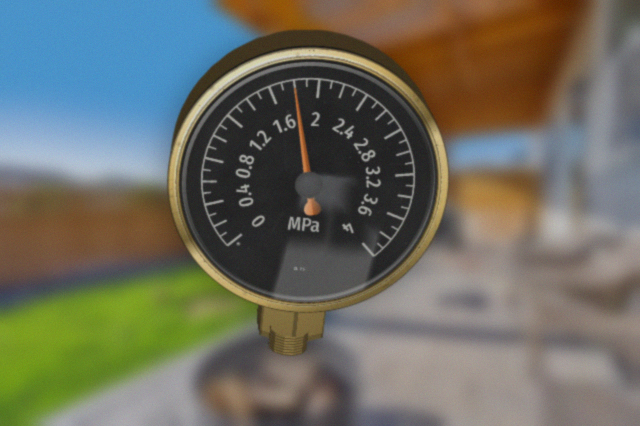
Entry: 1.8 MPa
